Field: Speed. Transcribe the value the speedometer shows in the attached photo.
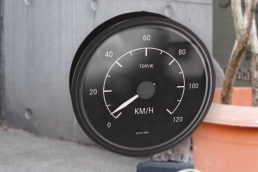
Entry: 5 km/h
